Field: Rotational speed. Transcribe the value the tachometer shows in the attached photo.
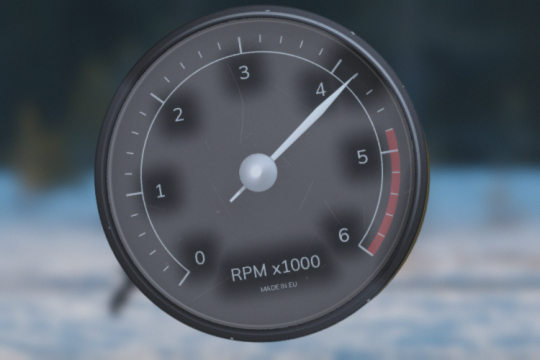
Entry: 4200 rpm
